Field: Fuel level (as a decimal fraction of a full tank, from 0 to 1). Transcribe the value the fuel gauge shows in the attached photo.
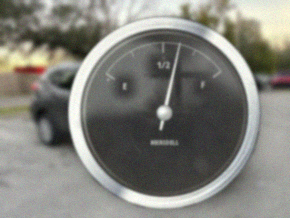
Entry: 0.625
